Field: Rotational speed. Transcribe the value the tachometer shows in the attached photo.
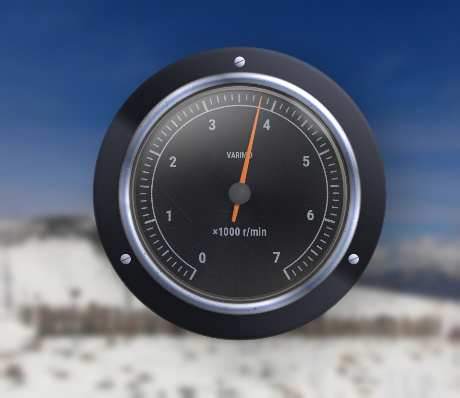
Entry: 3800 rpm
